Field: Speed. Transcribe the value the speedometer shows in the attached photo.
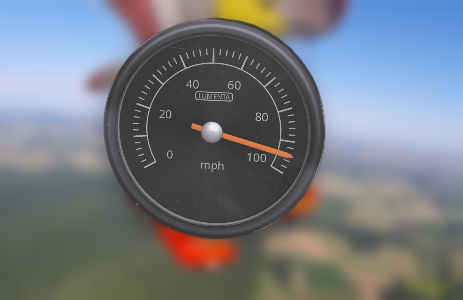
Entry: 94 mph
